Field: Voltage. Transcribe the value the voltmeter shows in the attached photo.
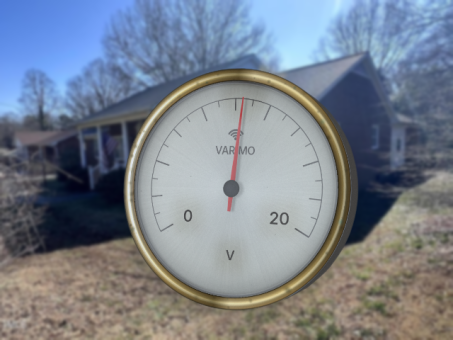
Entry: 10.5 V
